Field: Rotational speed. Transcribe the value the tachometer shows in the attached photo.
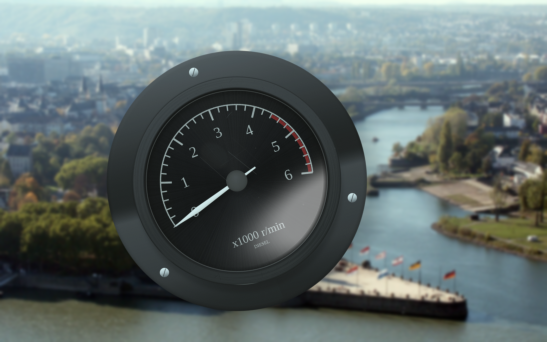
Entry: 0 rpm
